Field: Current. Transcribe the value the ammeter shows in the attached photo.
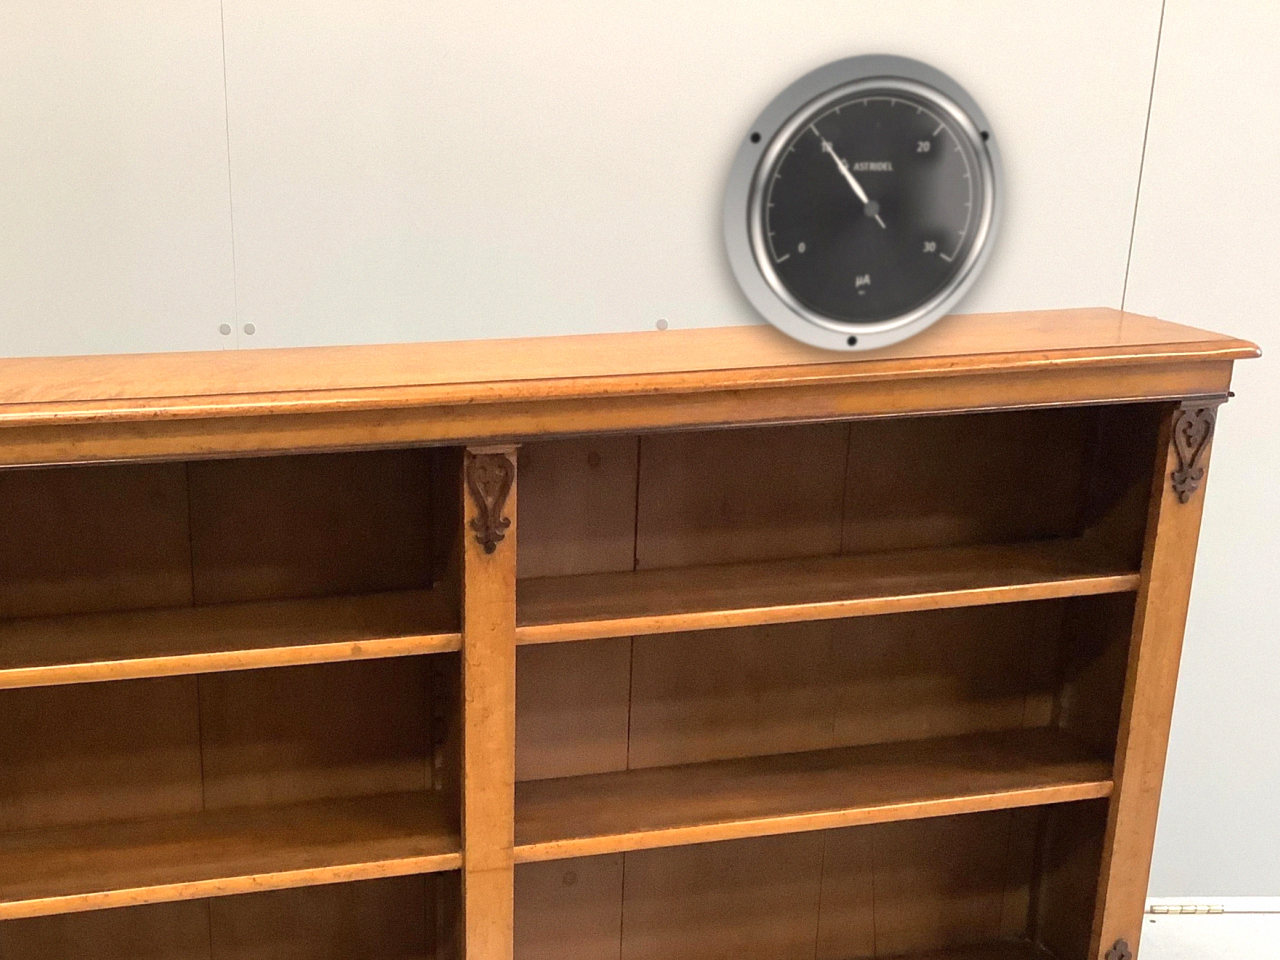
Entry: 10 µA
